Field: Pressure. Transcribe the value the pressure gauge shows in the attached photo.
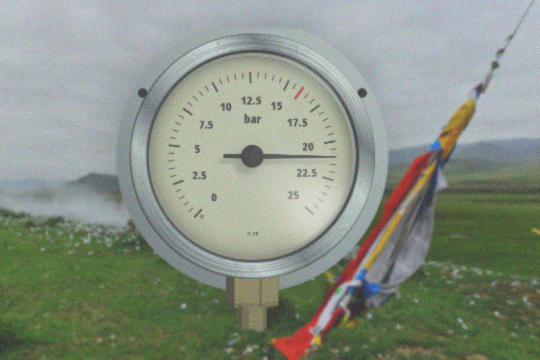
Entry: 21 bar
